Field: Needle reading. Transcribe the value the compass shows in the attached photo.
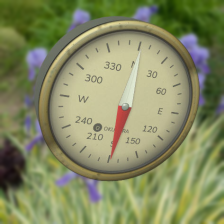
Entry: 180 °
